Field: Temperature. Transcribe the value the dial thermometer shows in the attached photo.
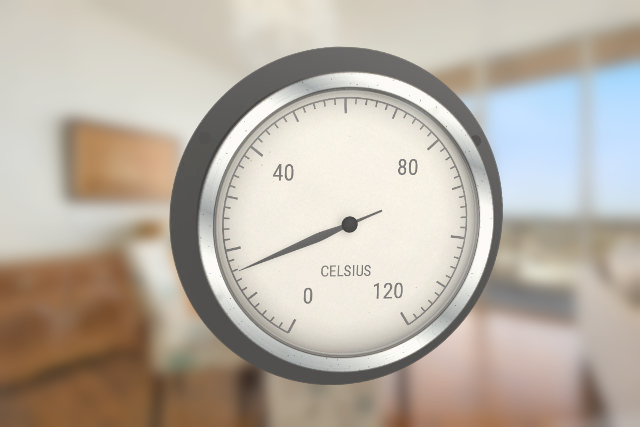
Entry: 16 °C
